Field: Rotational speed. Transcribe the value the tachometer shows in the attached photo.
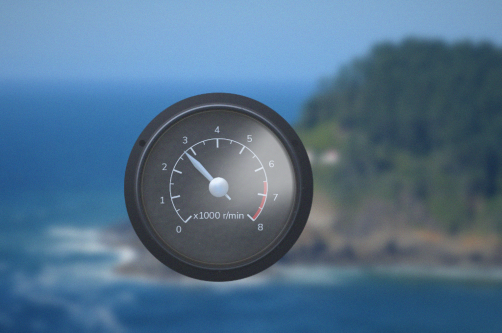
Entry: 2750 rpm
